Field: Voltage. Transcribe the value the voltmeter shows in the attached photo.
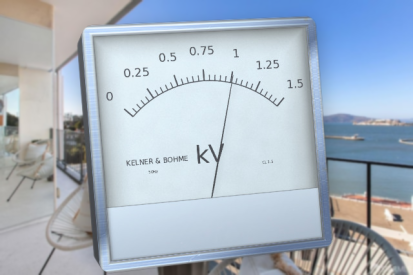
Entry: 1 kV
